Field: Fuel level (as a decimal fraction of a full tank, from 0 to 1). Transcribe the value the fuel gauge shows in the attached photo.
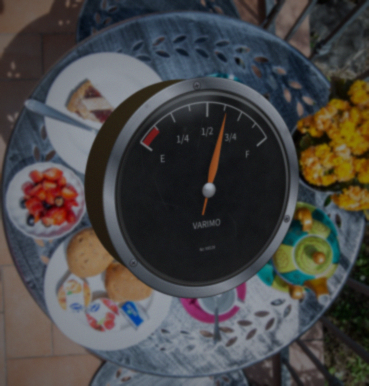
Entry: 0.625
